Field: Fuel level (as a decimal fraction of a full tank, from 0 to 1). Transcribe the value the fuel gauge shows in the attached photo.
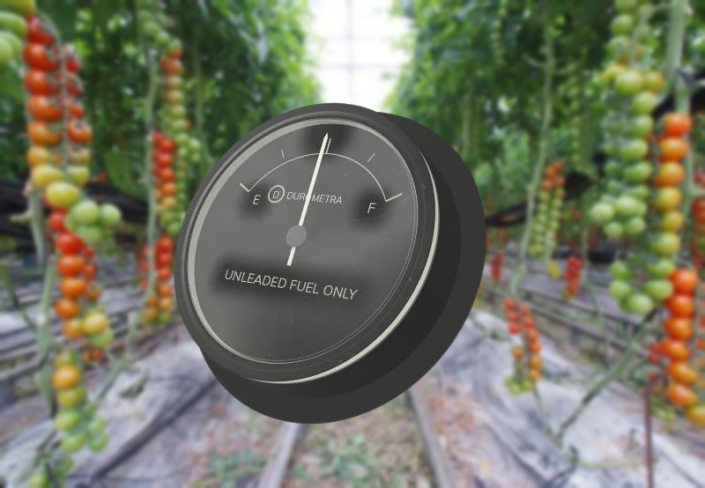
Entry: 0.5
